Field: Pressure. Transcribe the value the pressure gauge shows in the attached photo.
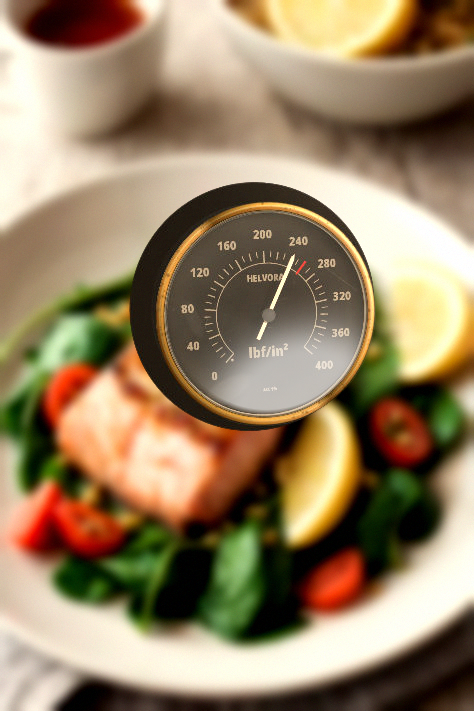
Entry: 240 psi
